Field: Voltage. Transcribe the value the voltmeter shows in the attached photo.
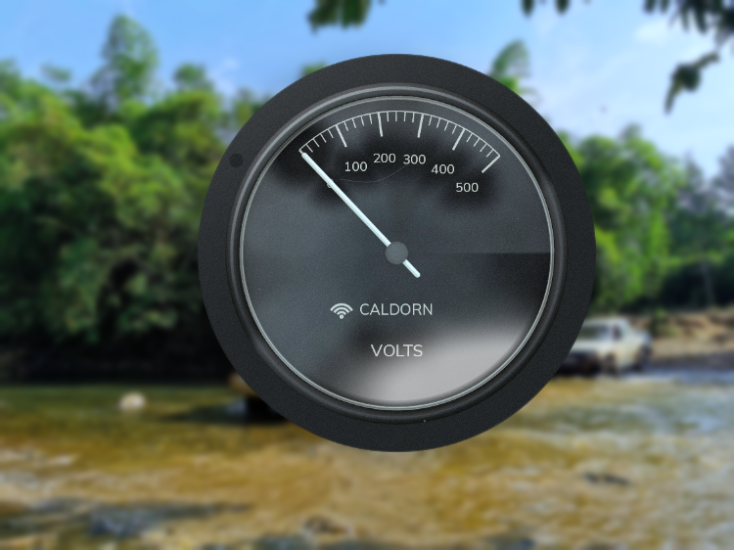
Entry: 0 V
